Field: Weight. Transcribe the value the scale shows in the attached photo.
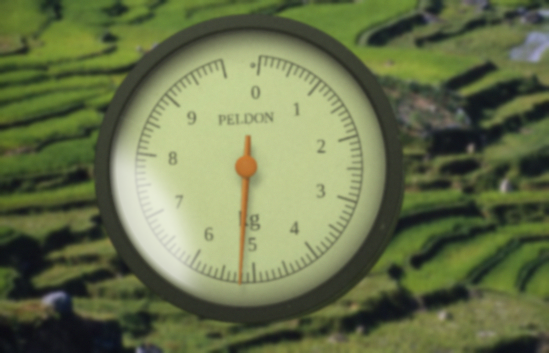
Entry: 5.2 kg
